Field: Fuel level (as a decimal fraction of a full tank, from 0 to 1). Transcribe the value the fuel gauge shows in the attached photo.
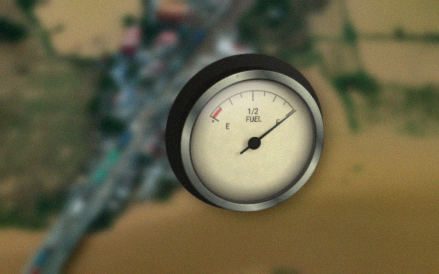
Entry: 1
